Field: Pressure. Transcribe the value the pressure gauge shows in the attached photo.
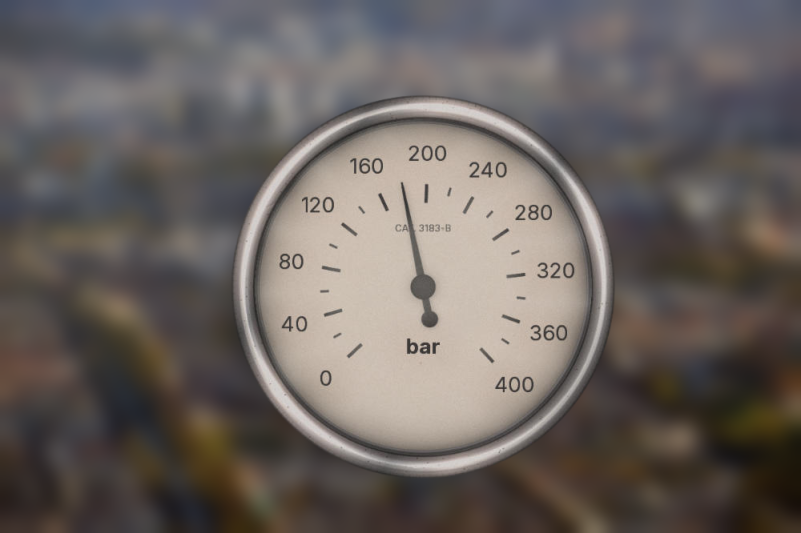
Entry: 180 bar
